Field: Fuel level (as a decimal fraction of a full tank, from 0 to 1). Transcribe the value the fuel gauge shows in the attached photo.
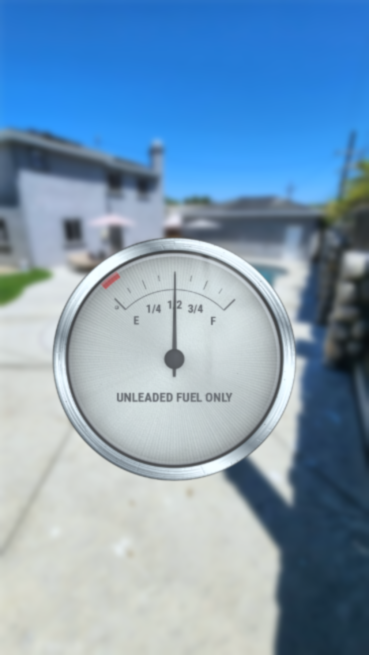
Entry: 0.5
